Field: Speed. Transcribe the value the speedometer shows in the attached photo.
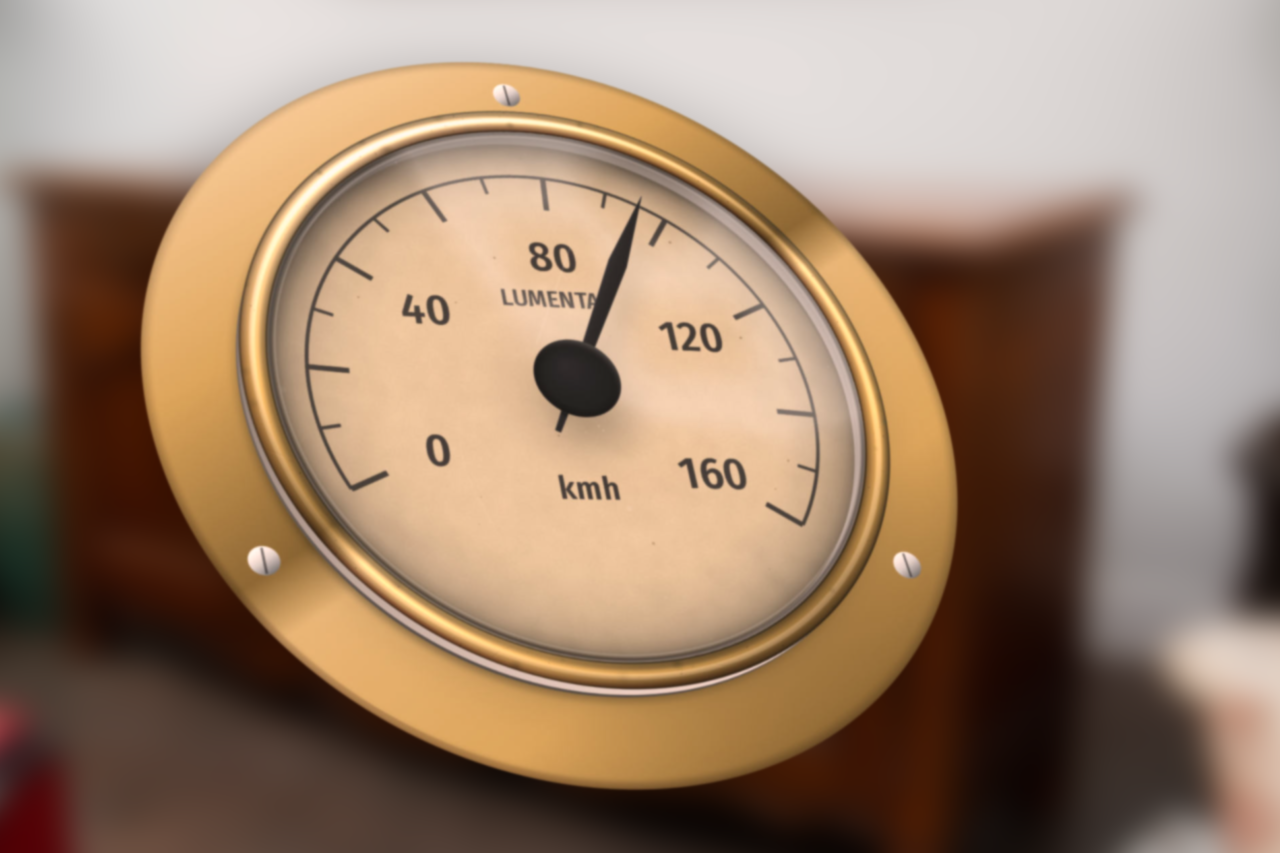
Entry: 95 km/h
